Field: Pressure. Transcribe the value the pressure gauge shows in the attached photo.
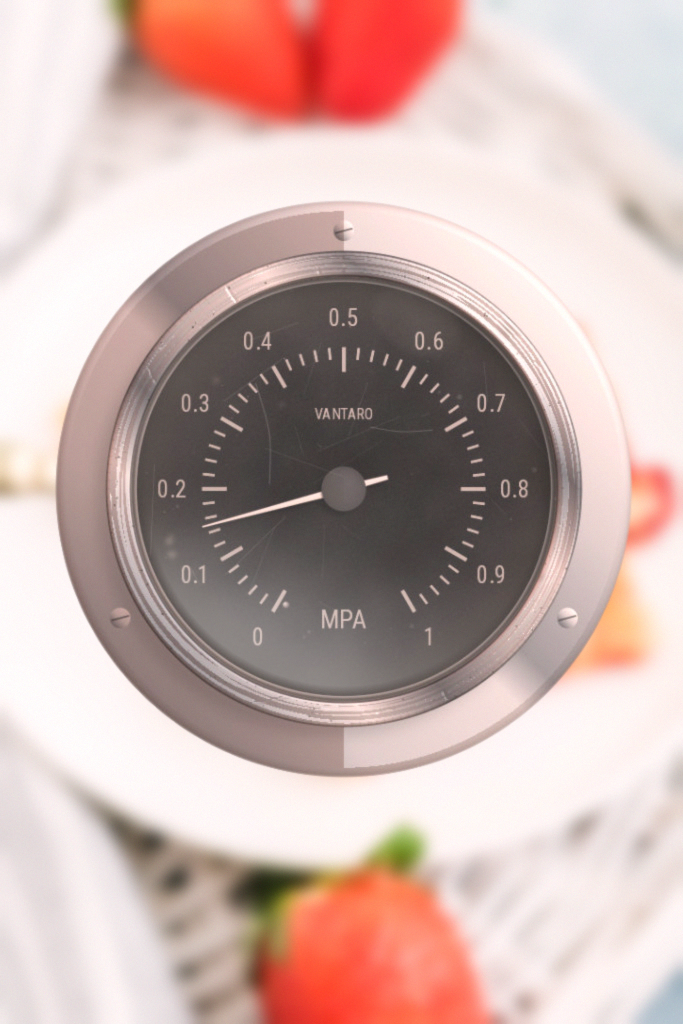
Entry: 0.15 MPa
